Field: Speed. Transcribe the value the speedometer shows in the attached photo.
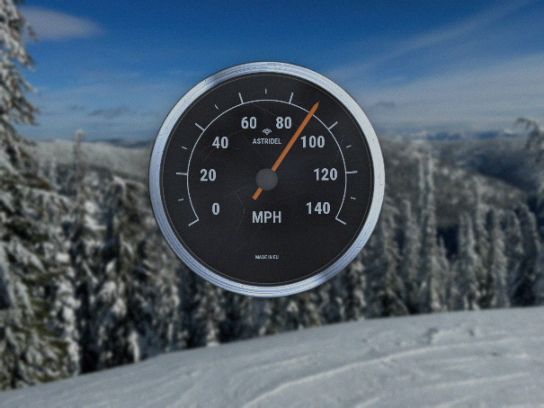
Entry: 90 mph
